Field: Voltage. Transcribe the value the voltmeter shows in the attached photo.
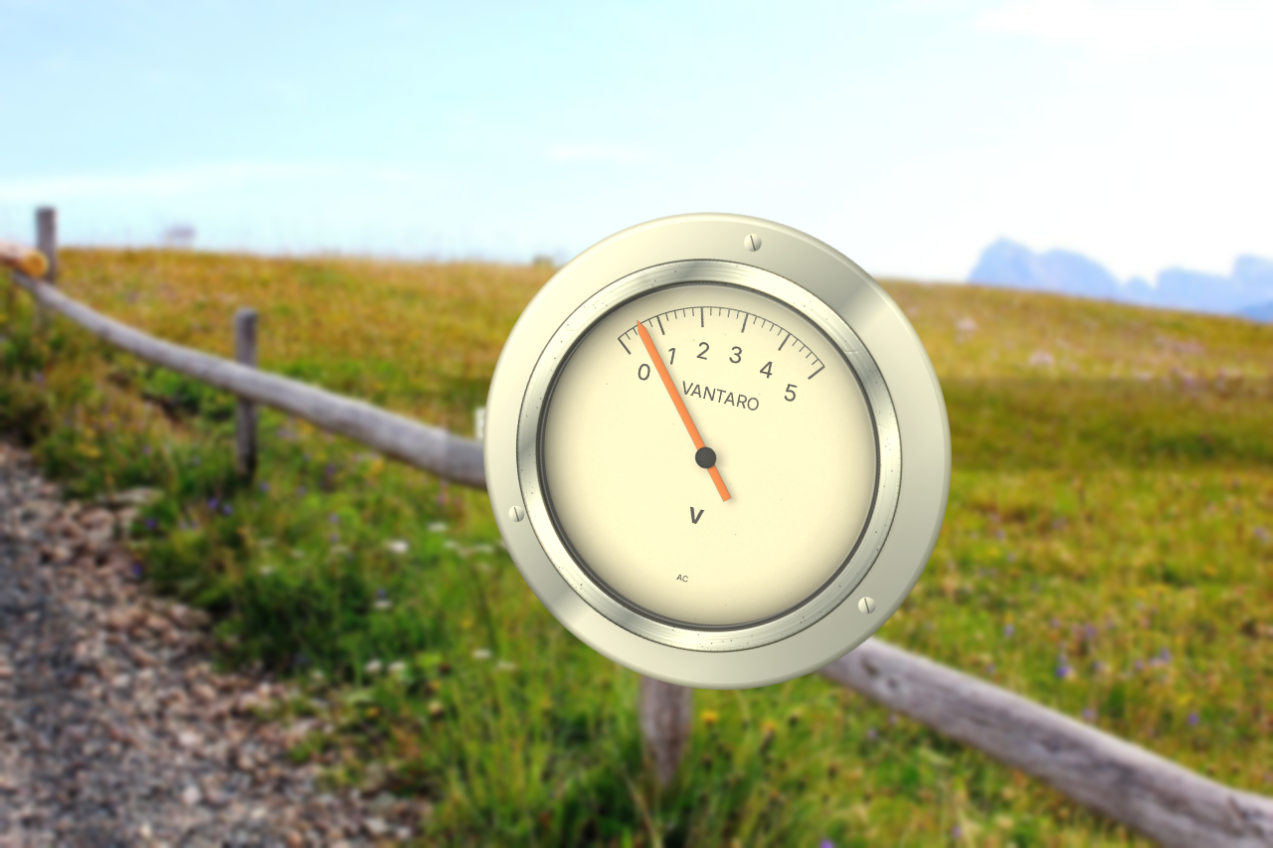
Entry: 0.6 V
